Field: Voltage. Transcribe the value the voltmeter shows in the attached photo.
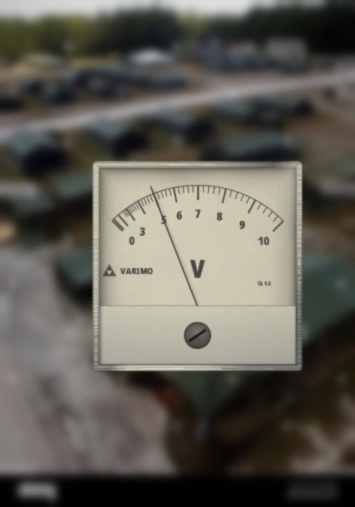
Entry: 5 V
